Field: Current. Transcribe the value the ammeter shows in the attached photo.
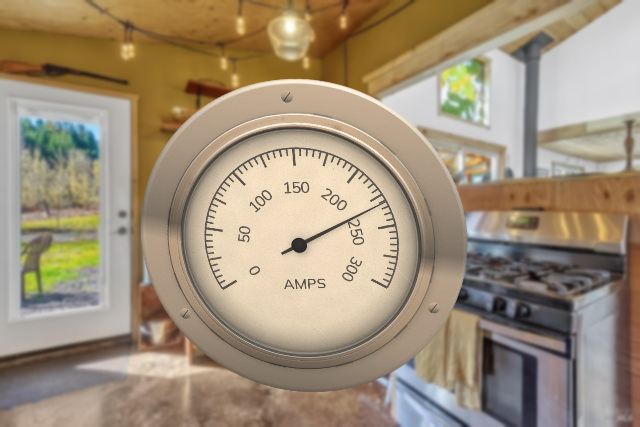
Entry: 230 A
